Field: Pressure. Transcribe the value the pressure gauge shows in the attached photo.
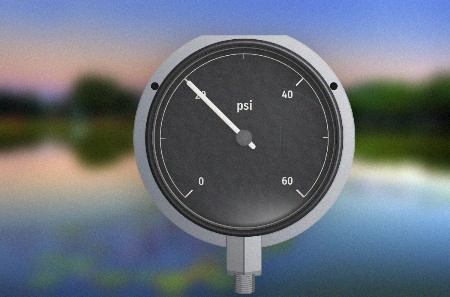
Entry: 20 psi
